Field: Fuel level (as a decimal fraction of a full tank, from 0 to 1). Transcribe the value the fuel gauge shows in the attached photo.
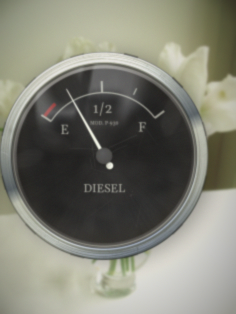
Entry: 0.25
